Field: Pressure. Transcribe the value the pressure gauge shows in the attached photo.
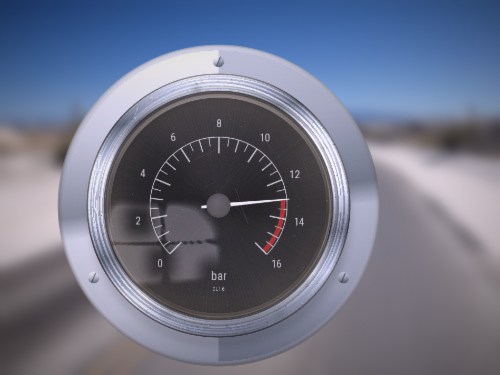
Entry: 13 bar
